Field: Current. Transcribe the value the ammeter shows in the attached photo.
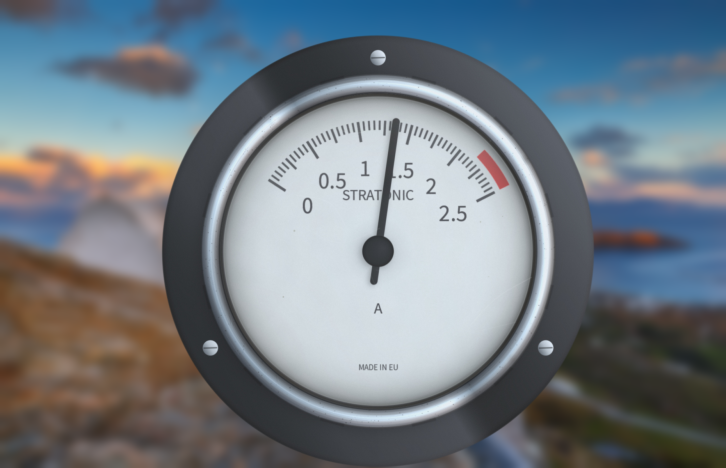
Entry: 1.35 A
